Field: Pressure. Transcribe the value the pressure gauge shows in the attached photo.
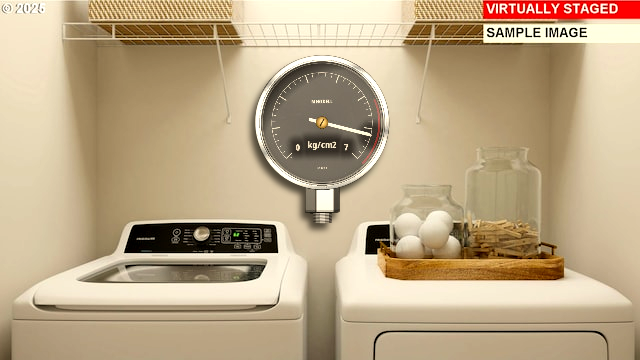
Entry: 6.2 kg/cm²
